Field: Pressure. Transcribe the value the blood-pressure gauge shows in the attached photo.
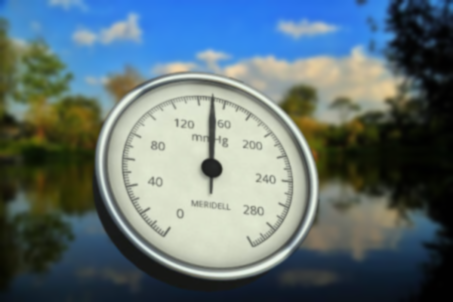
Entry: 150 mmHg
